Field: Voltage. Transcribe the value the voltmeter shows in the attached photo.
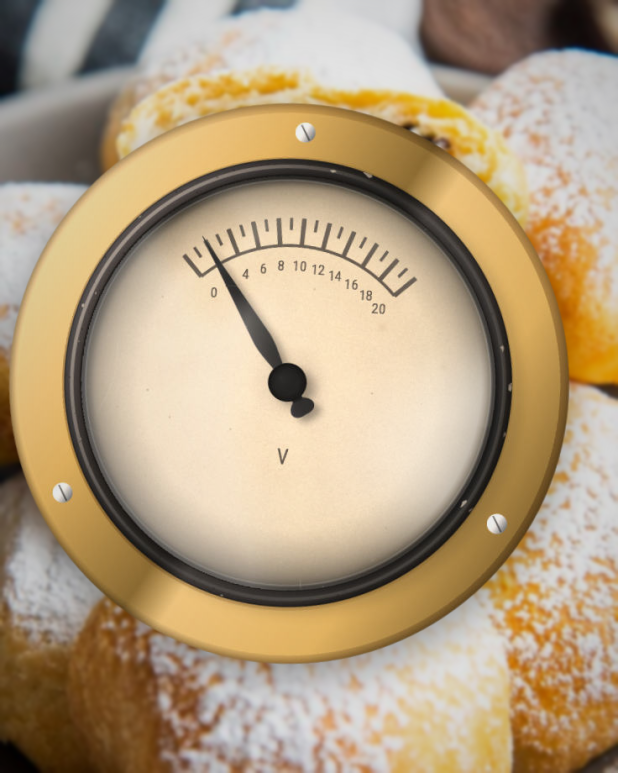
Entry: 2 V
